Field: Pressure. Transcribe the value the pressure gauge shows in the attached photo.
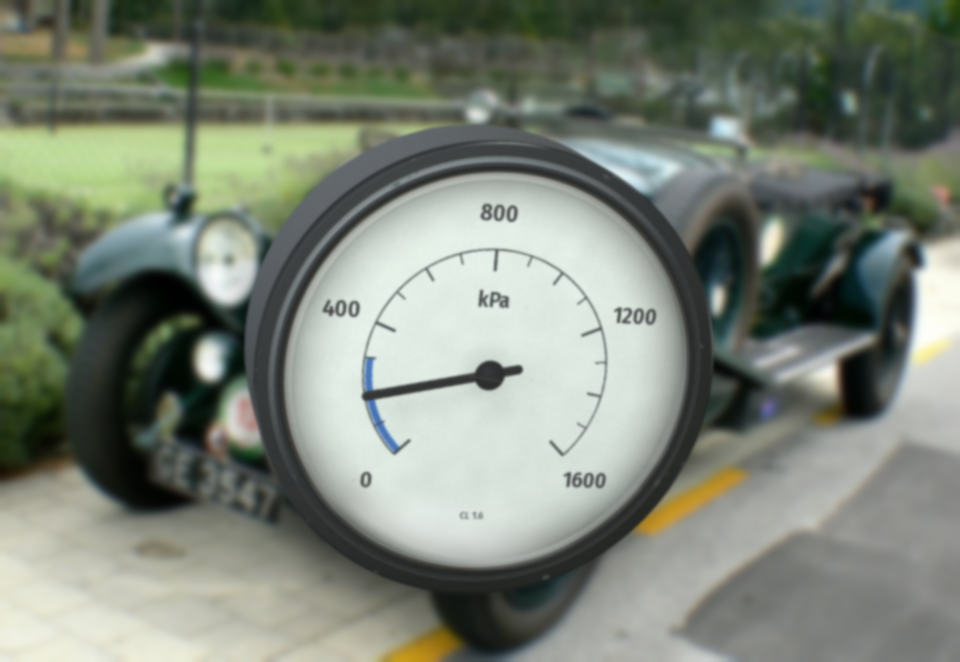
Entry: 200 kPa
